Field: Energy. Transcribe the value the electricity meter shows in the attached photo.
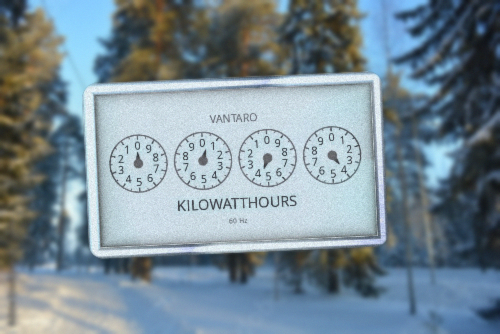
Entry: 44 kWh
